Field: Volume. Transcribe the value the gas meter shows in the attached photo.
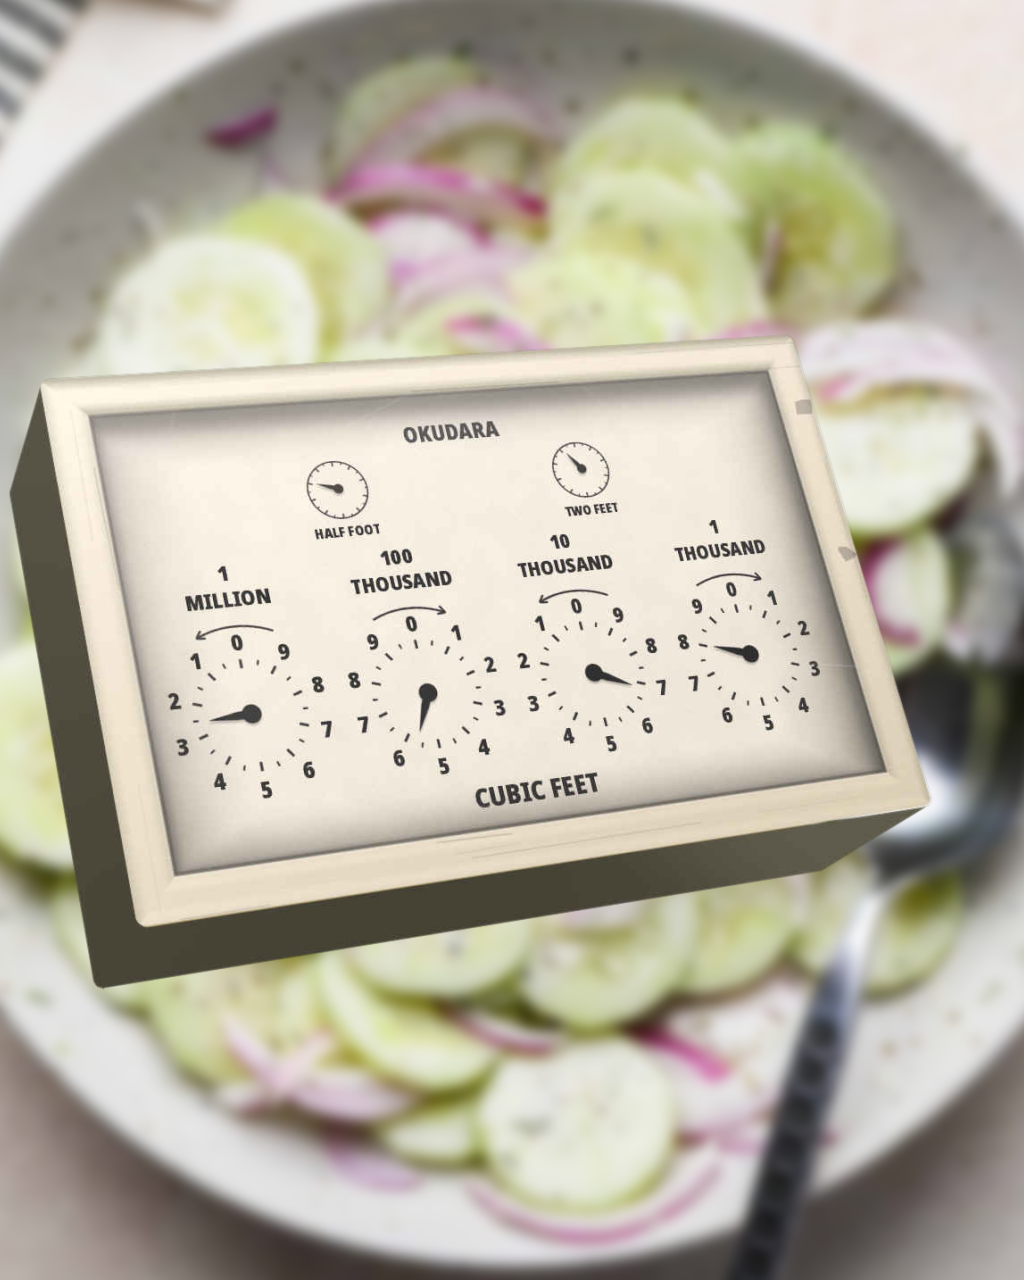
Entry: 256800 ft³
